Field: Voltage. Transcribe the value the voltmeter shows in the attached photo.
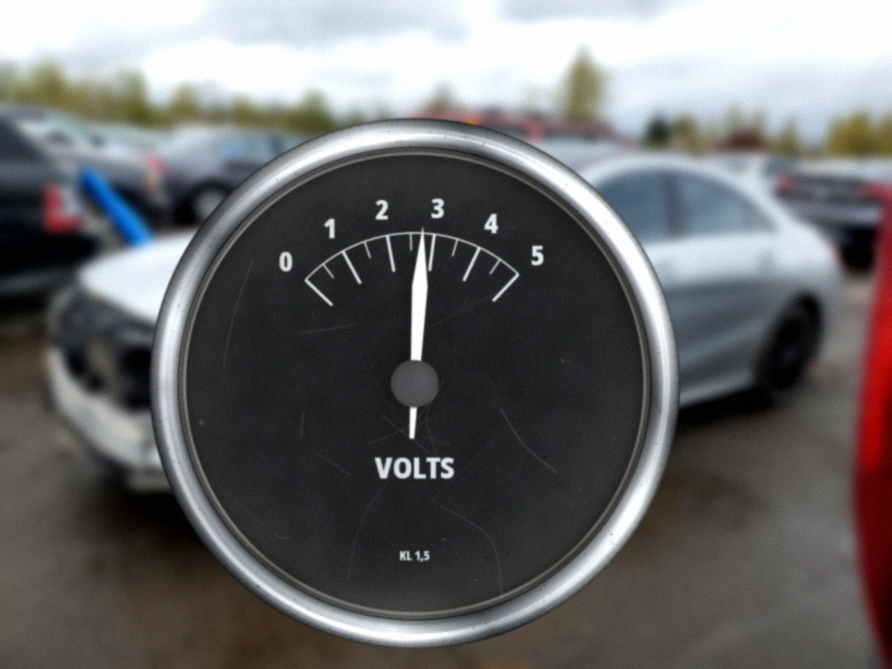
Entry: 2.75 V
